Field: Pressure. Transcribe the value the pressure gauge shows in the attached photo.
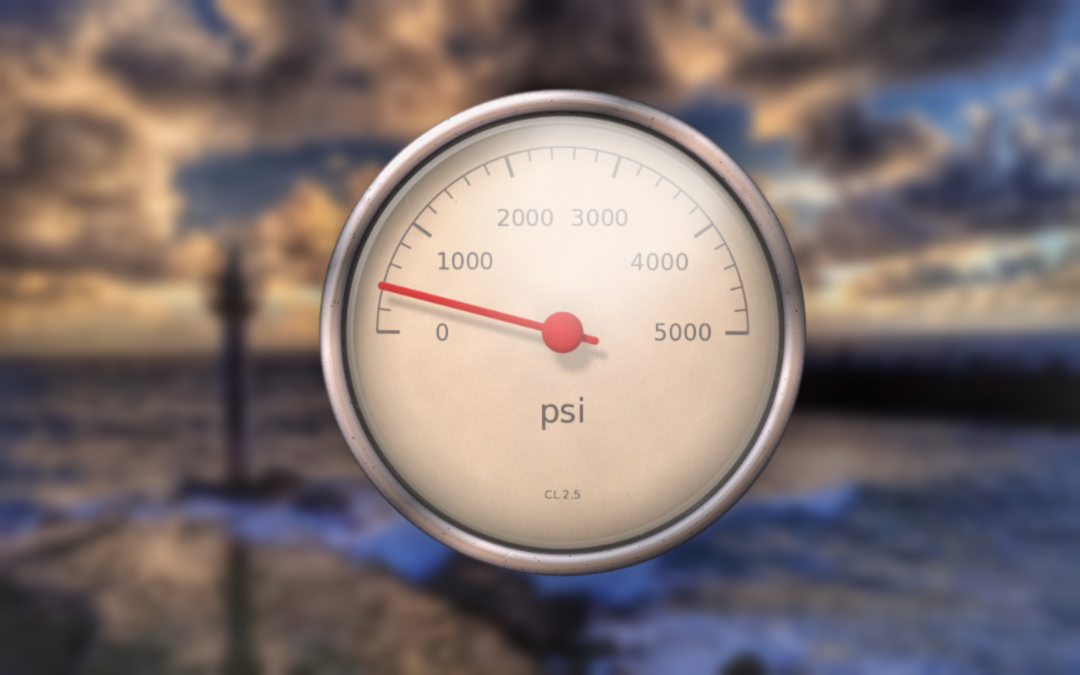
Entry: 400 psi
